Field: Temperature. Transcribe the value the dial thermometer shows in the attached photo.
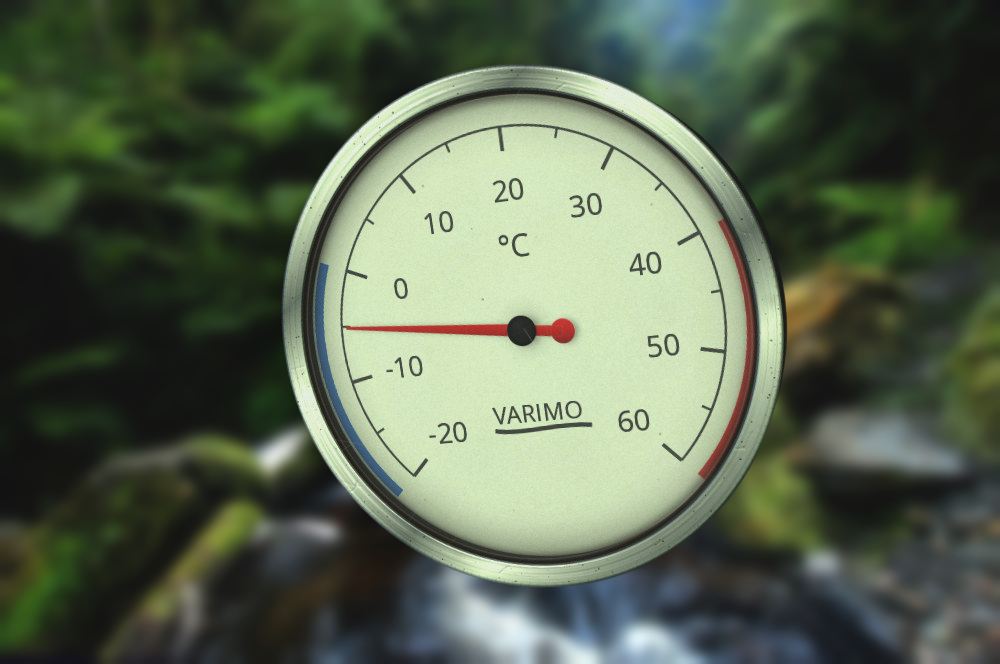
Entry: -5 °C
